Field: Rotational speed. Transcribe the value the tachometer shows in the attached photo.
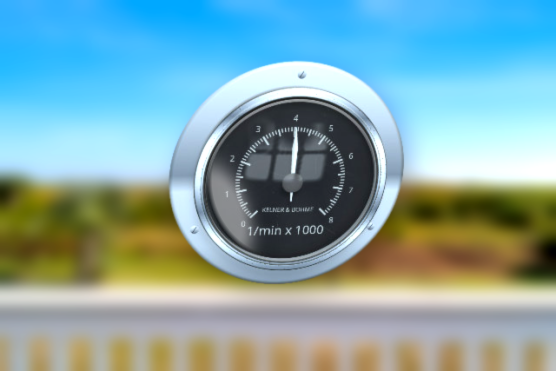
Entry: 4000 rpm
